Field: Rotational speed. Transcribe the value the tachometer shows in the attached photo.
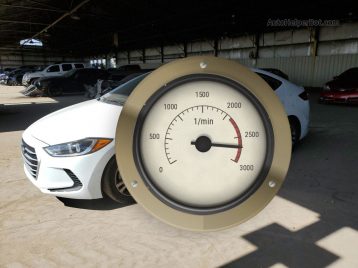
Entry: 2700 rpm
